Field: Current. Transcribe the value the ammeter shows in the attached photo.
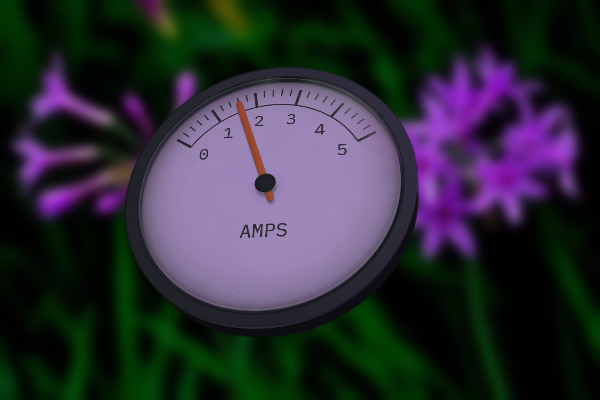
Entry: 1.6 A
